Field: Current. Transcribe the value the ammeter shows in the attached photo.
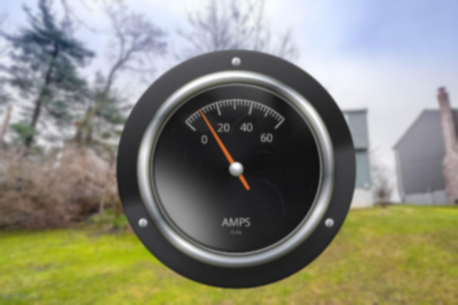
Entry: 10 A
